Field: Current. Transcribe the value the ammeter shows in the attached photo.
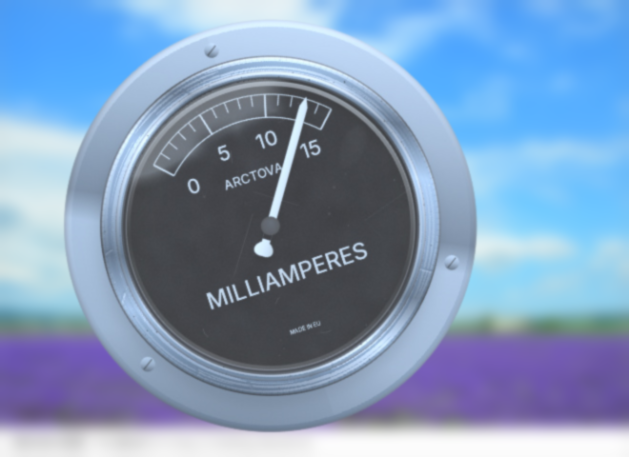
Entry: 13 mA
